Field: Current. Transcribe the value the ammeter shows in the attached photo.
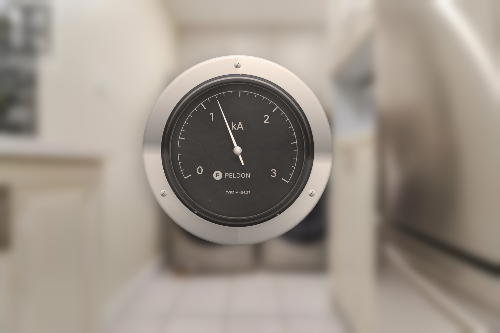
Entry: 1.2 kA
